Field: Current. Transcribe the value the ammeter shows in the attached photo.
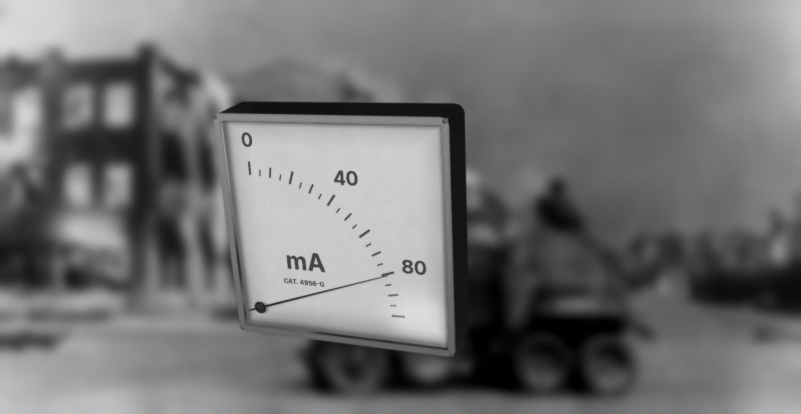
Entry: 80 mA
